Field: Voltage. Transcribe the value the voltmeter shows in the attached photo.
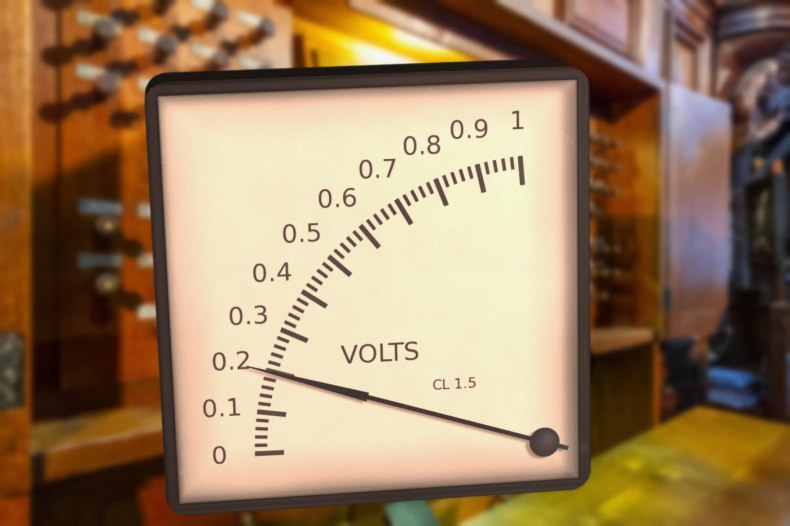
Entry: 0.2 V
